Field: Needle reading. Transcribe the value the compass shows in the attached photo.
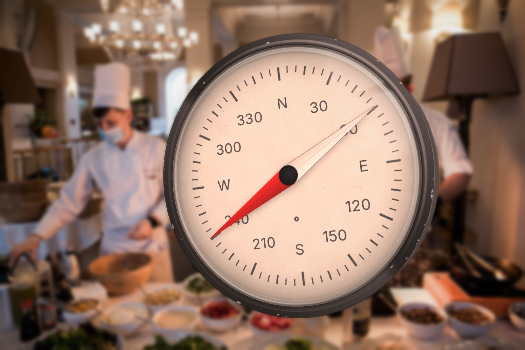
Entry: 240 °
